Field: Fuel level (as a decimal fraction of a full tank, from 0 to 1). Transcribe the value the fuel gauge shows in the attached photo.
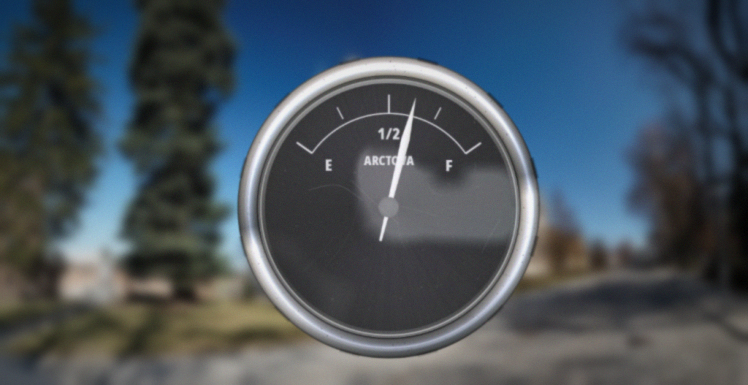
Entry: 0.625
